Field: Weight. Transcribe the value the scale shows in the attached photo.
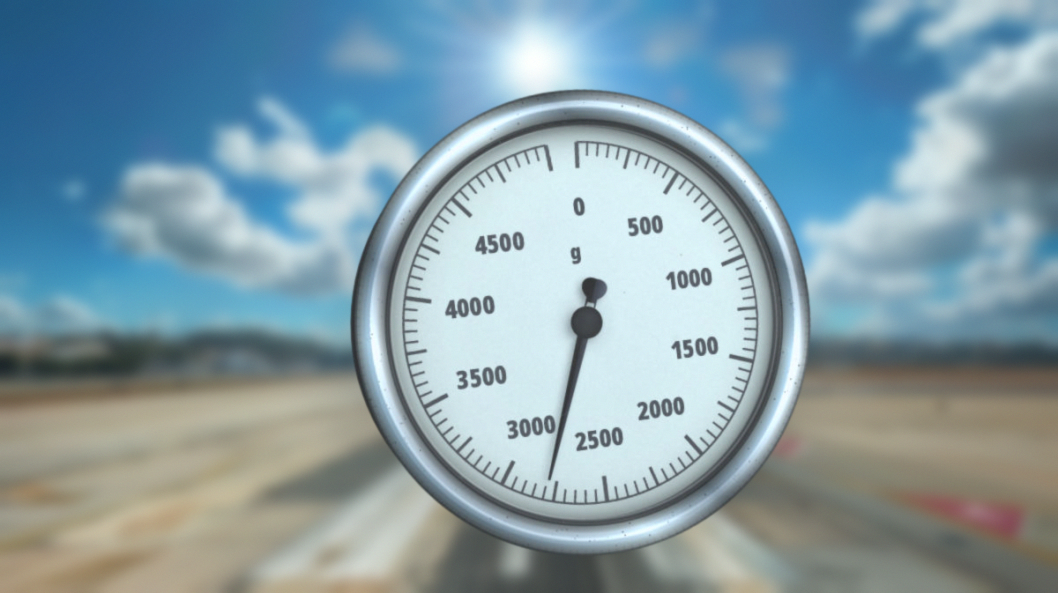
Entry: 2800 g
